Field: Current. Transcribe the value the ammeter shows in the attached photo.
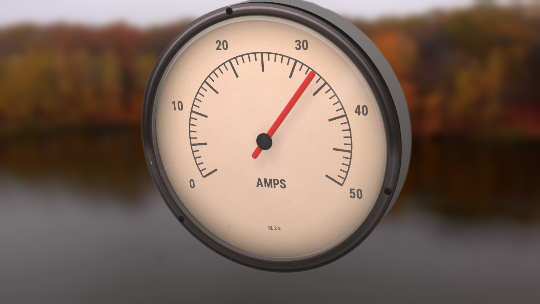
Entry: 33 A
